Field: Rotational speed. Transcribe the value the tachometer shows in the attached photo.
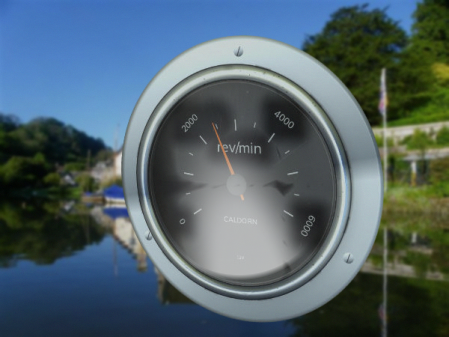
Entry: 2500 rpm
